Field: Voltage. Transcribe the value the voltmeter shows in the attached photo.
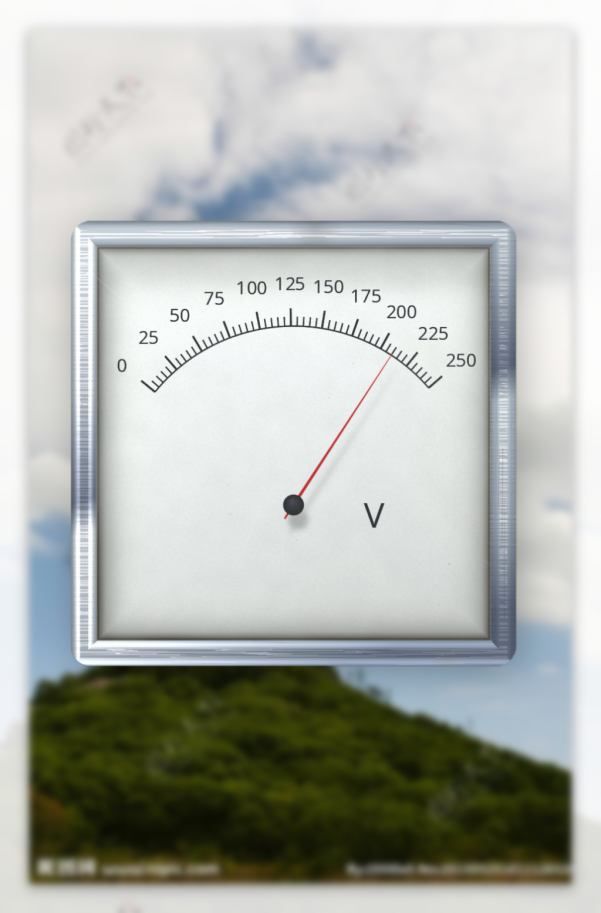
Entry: 210 V
